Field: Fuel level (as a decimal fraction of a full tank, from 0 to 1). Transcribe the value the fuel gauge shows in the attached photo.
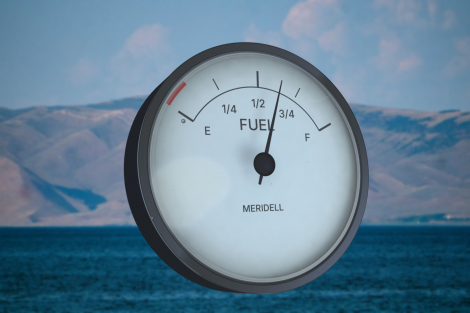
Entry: 0.625
